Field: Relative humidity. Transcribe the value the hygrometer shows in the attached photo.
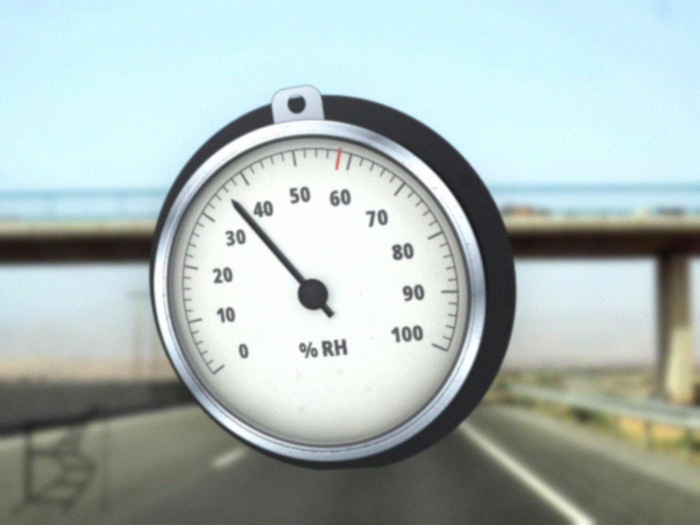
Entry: 36 %
